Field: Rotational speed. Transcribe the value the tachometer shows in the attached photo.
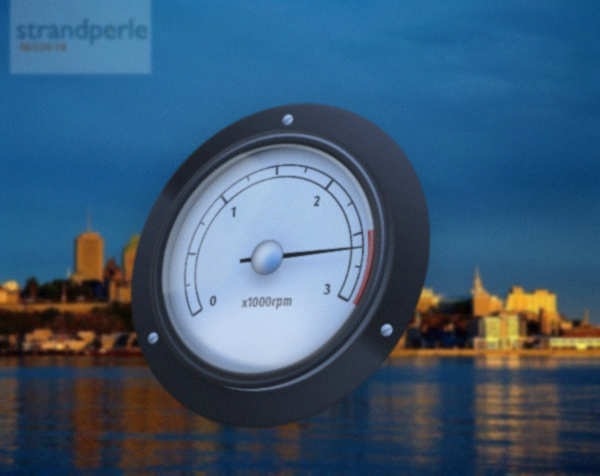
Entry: 2625 rpm
